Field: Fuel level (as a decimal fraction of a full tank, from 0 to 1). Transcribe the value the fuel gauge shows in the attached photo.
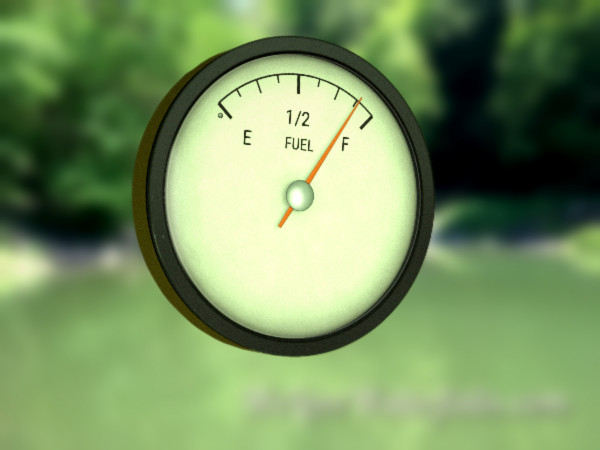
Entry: 0.875
